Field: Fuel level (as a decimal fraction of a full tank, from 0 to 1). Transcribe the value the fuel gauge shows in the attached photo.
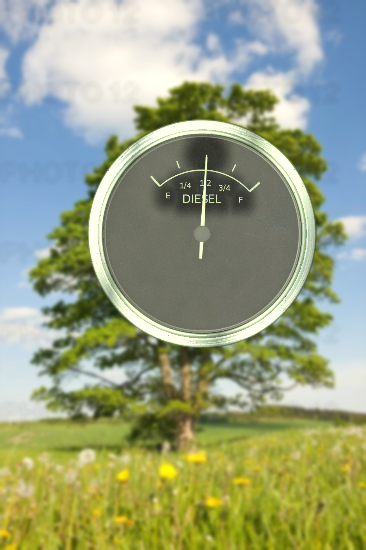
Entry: 0.5
